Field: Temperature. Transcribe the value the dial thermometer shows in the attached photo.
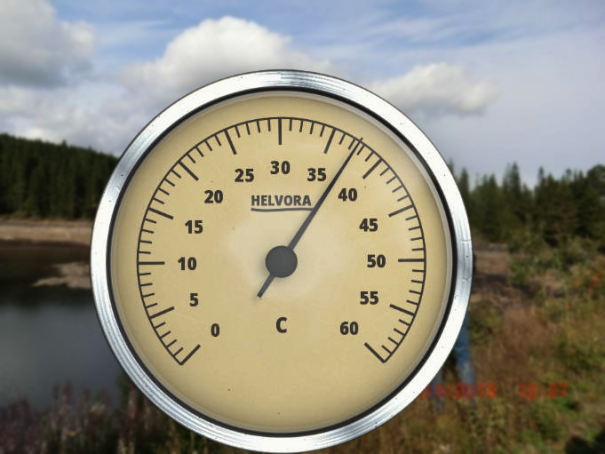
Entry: 37.5 °C
